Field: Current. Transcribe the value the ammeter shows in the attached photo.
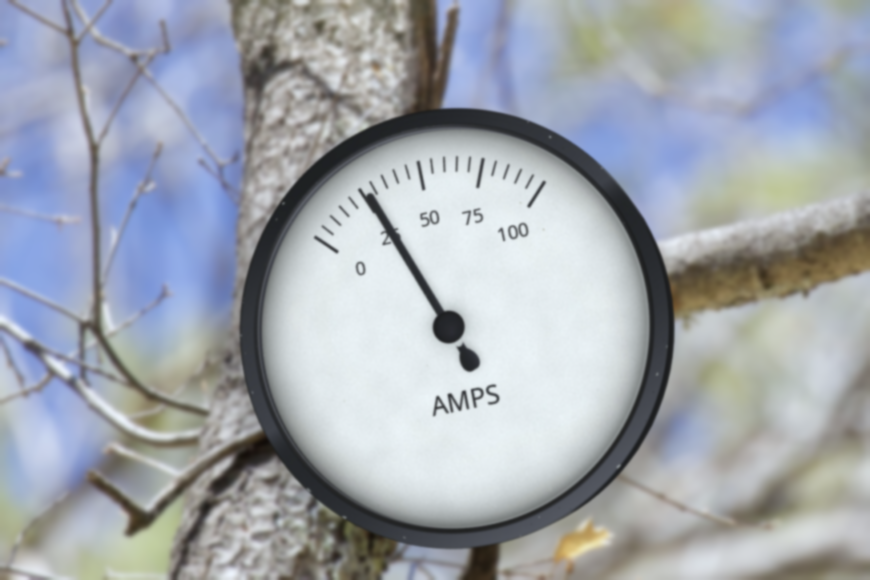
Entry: 27.5 A
